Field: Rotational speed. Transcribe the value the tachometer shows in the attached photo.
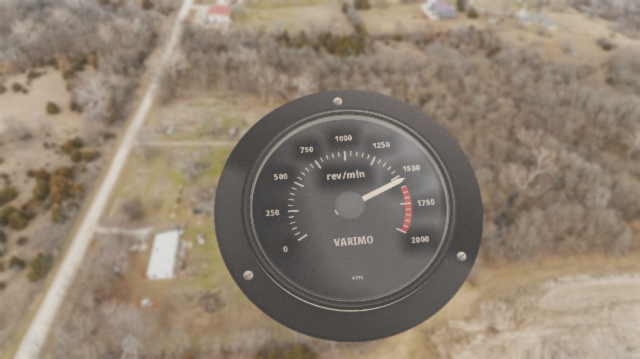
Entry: 1550 rpm
